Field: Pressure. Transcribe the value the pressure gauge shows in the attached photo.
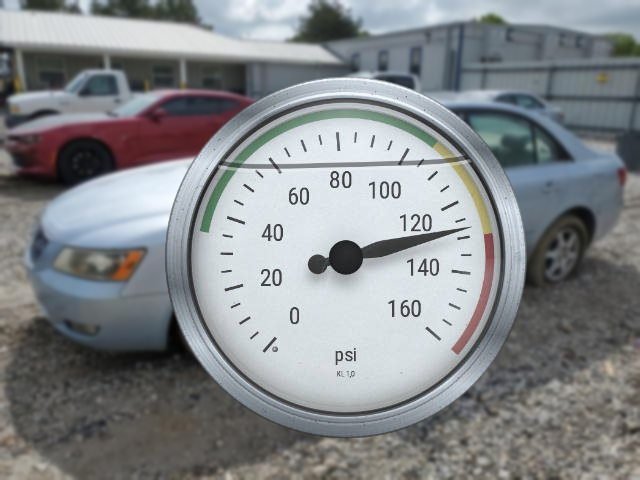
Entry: 127.5 psi
